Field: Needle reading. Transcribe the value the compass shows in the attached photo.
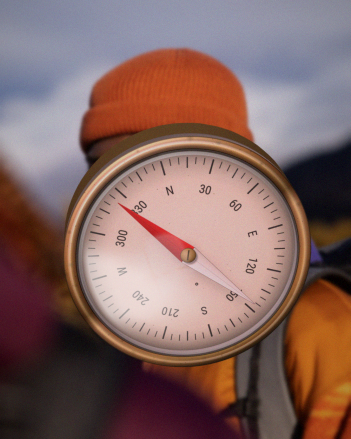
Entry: 325 °
